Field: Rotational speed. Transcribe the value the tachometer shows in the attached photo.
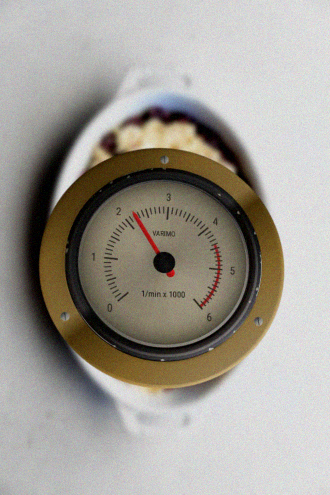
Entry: 2200 rpm
